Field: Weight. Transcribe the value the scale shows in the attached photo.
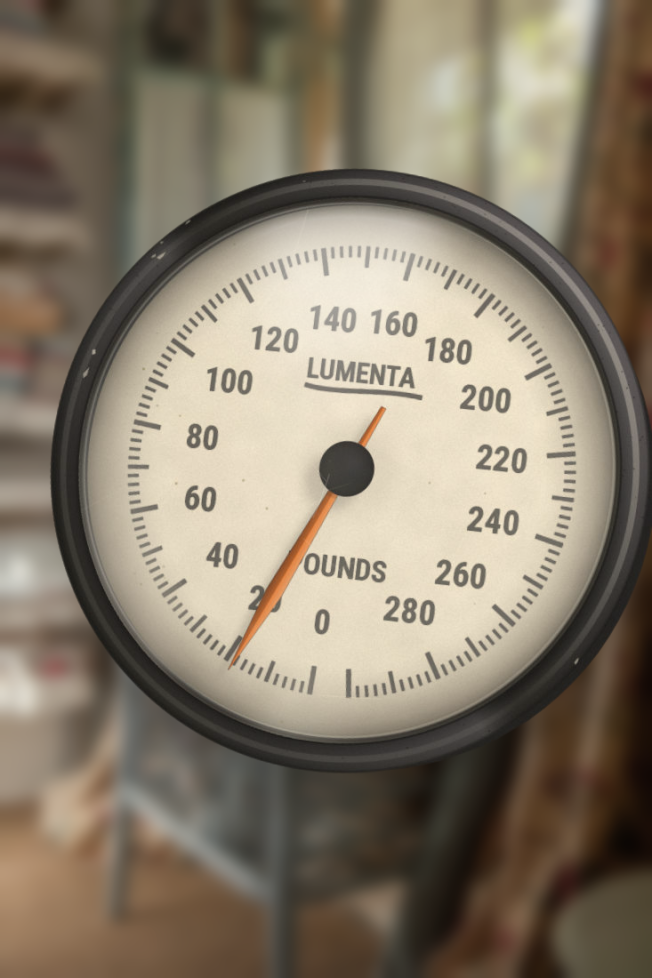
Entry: 18 lb
